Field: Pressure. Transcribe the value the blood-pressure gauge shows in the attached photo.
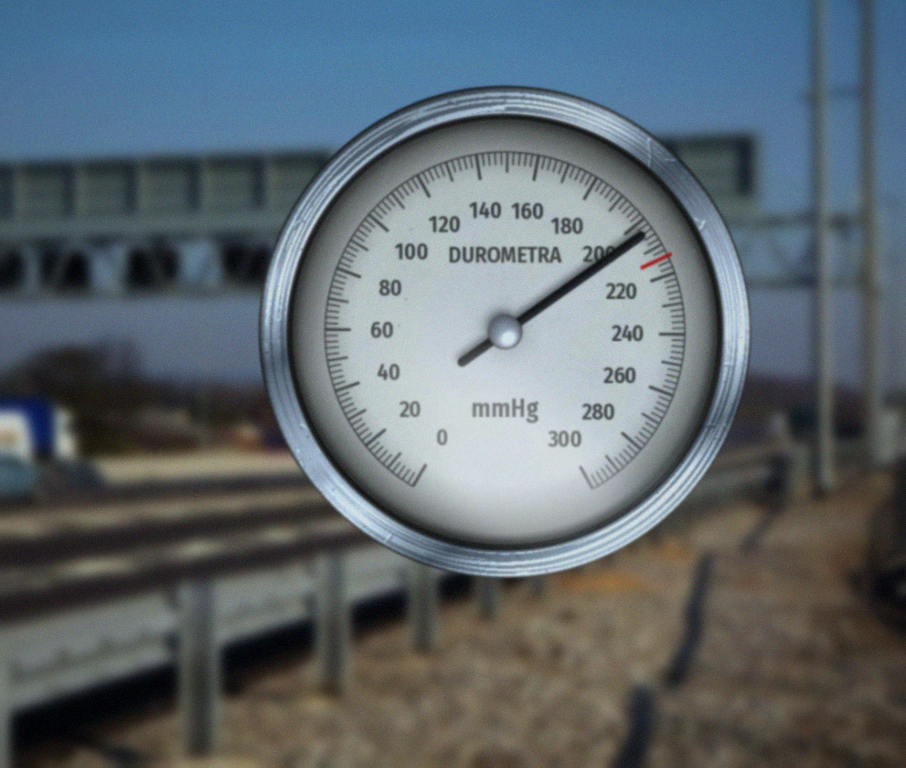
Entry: 204 mmHg
